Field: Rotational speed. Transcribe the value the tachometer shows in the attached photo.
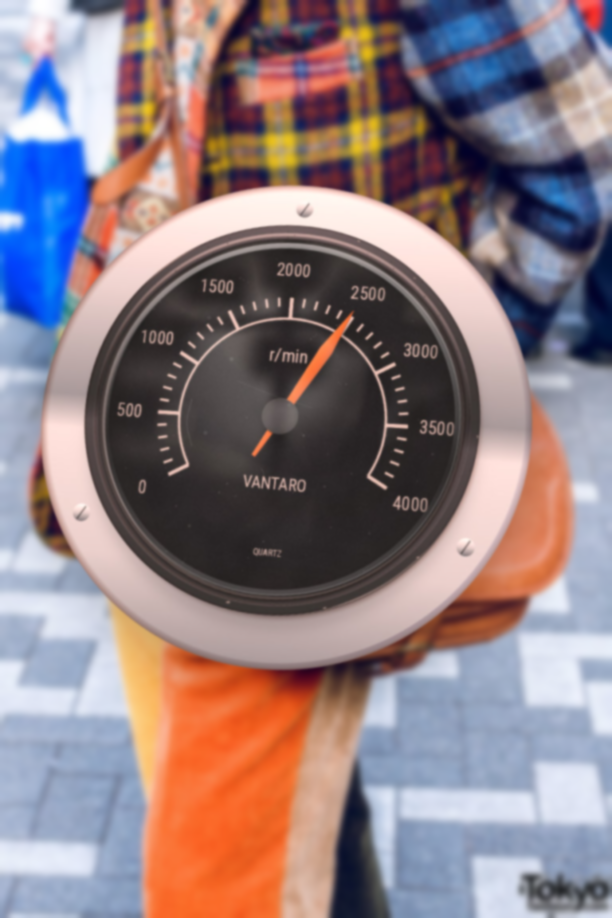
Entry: 2500 rpm
